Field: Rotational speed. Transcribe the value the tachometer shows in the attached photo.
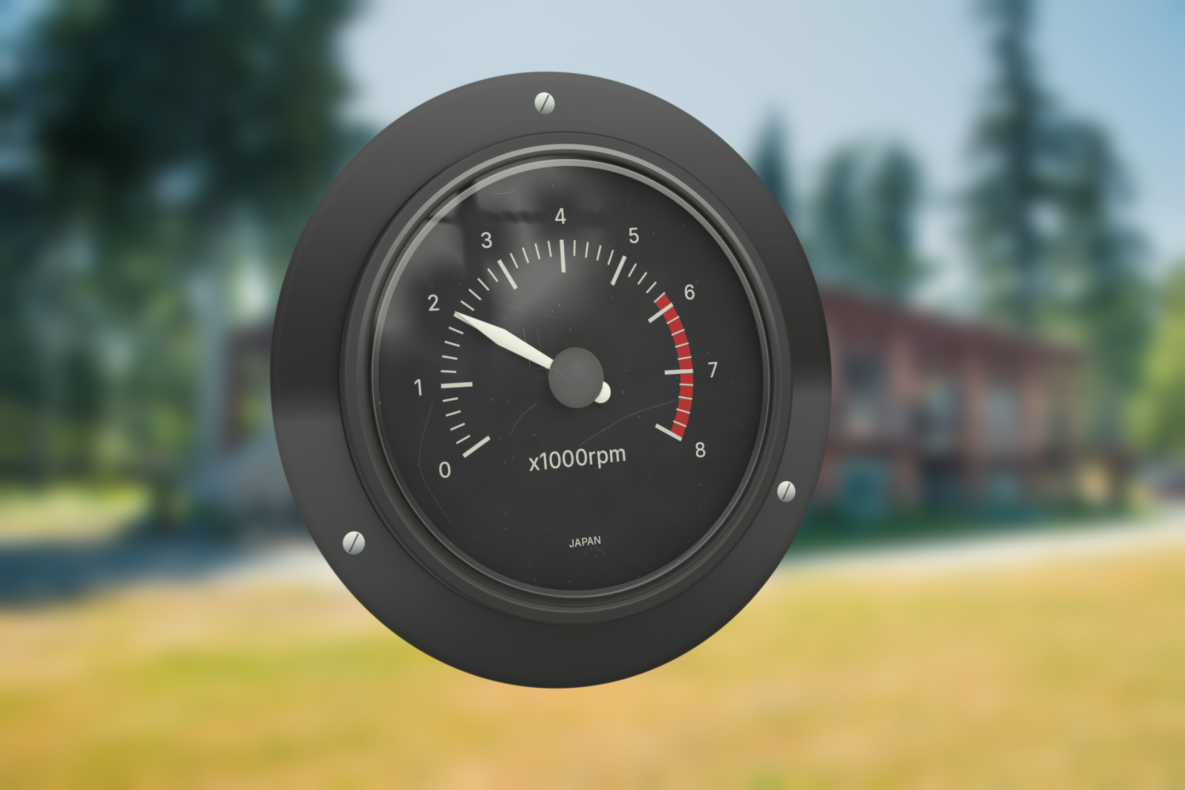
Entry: 2000 rpm
